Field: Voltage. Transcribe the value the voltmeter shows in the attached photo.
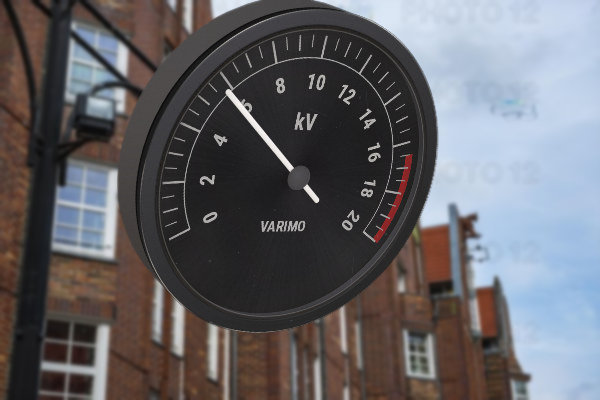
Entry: 5.75 kV
